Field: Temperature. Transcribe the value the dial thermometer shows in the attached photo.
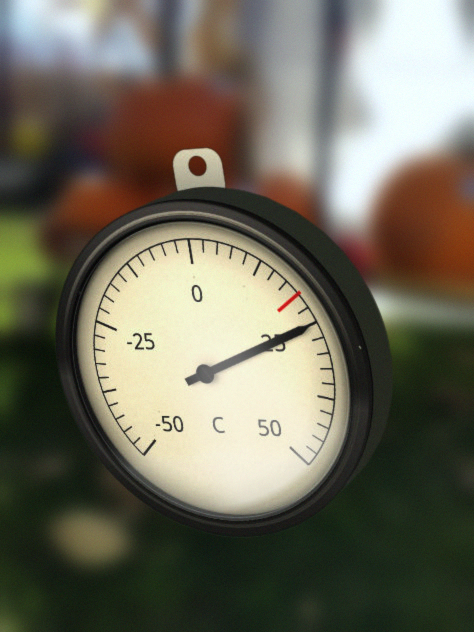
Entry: 25 °C
